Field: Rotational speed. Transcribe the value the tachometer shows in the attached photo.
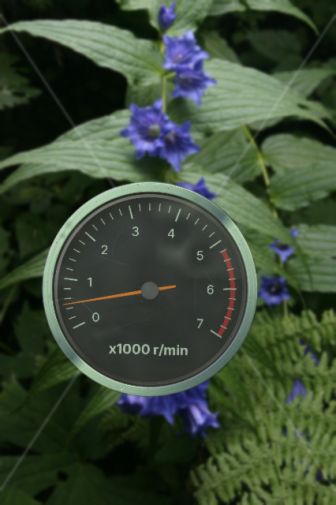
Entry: 500 rpm
